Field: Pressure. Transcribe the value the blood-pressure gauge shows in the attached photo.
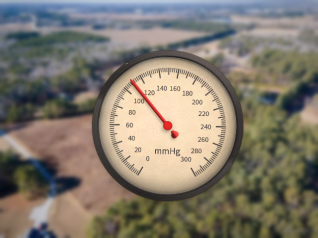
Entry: 110 mmHg
